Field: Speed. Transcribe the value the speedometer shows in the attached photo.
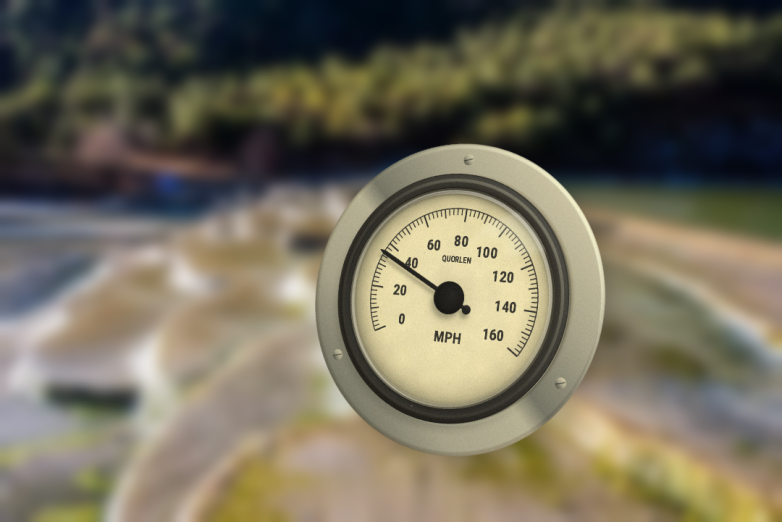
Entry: 36 mph
